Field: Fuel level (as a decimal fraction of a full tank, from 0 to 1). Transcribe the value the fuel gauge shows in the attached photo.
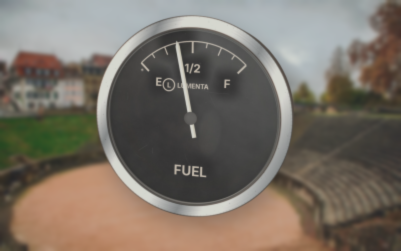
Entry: 0.375
